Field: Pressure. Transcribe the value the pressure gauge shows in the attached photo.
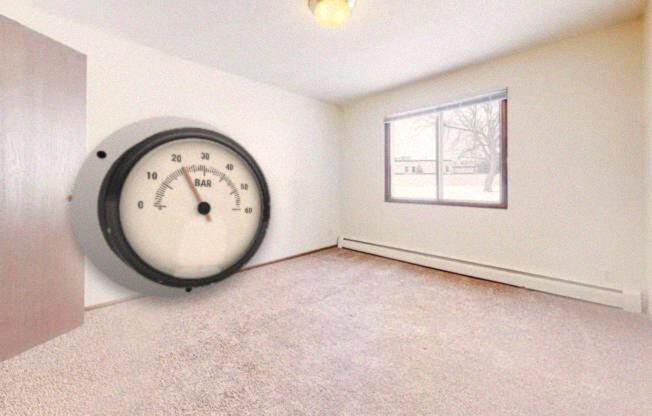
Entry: 20 bar
